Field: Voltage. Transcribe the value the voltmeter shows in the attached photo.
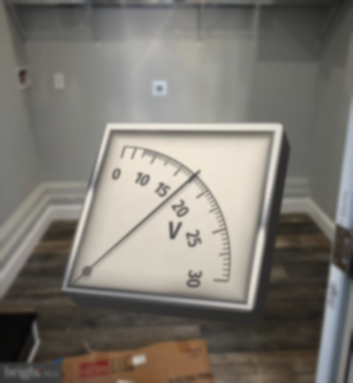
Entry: 17.5 V
